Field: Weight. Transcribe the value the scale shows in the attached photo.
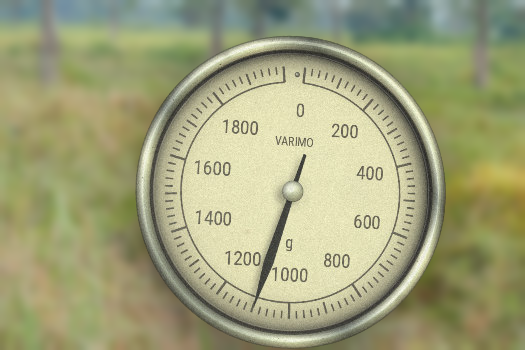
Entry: 1100 g
